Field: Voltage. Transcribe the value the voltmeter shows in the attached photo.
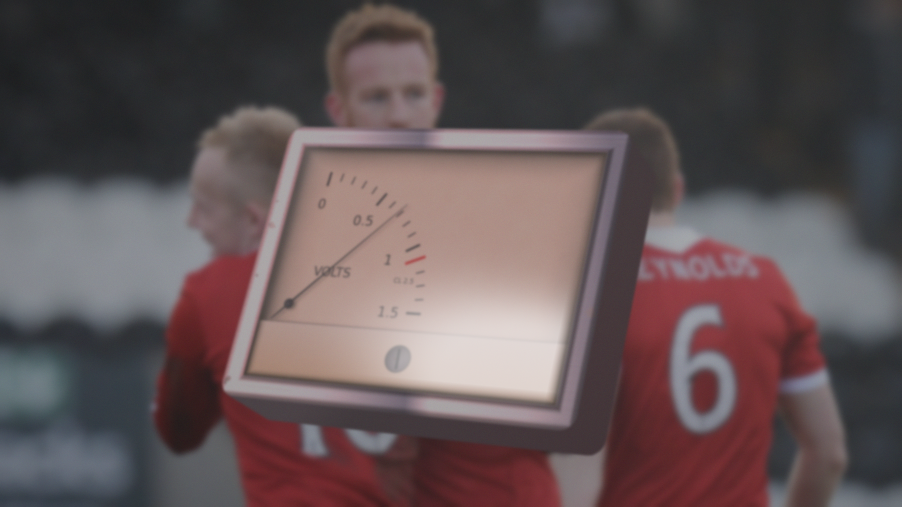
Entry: 0.7 V
